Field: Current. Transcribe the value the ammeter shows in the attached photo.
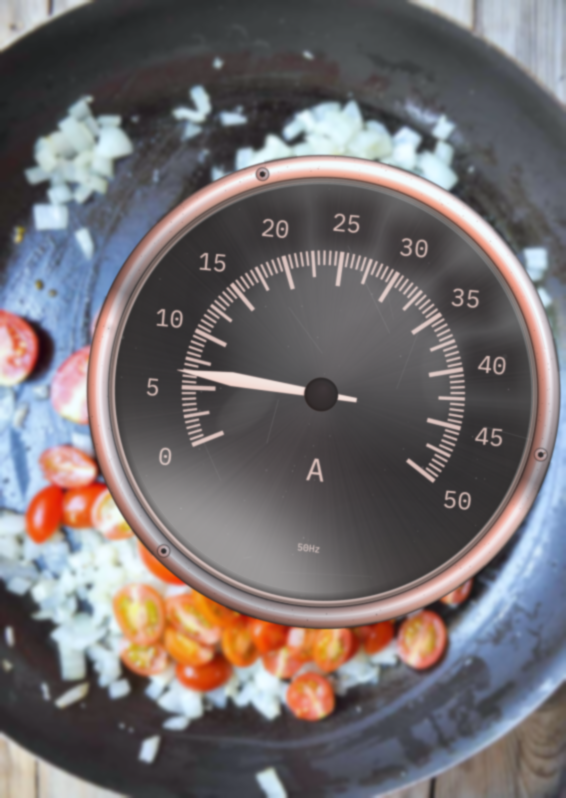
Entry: 6.5 A
